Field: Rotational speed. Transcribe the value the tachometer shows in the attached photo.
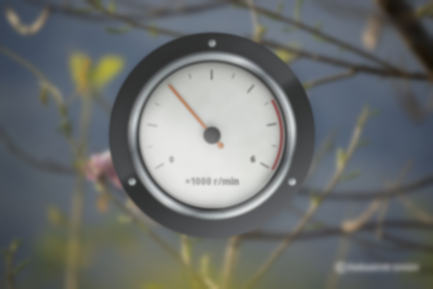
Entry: 2000 rpm
